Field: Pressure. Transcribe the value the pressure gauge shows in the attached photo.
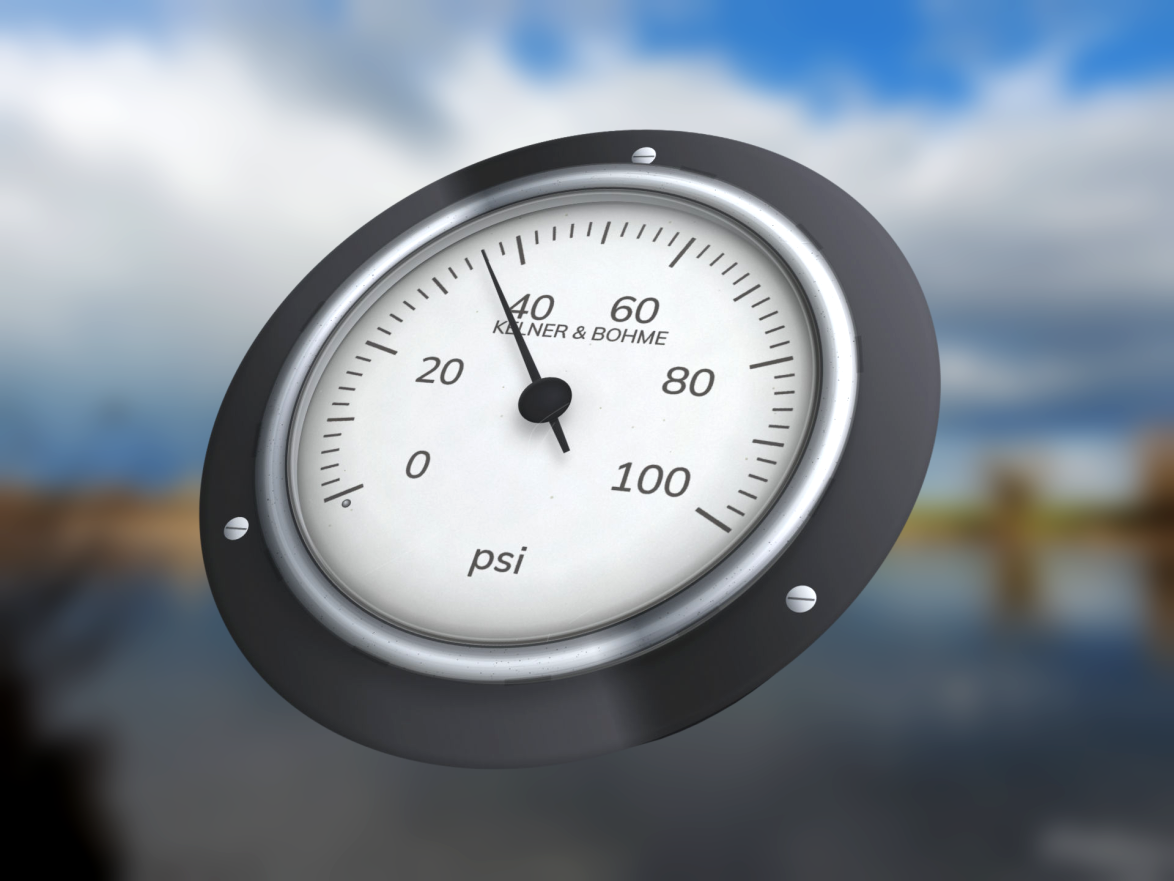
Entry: 36 psi
